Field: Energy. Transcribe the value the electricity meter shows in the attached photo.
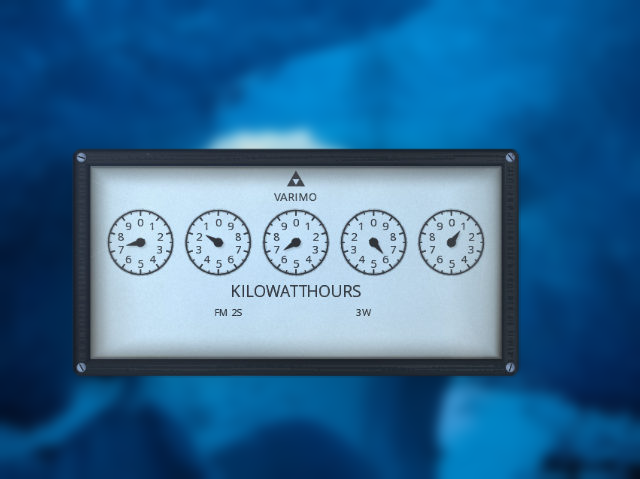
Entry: 71661 kWh
